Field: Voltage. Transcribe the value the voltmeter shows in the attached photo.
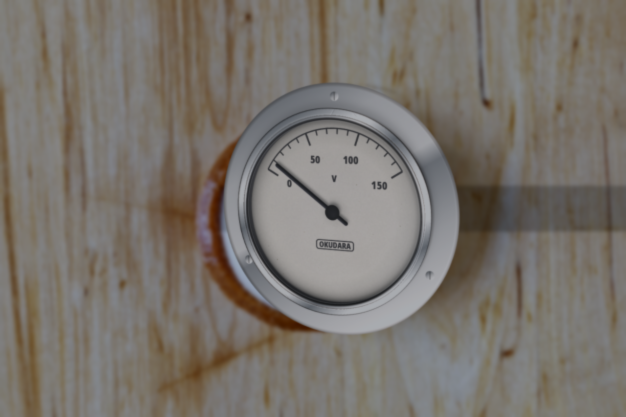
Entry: 10 V
